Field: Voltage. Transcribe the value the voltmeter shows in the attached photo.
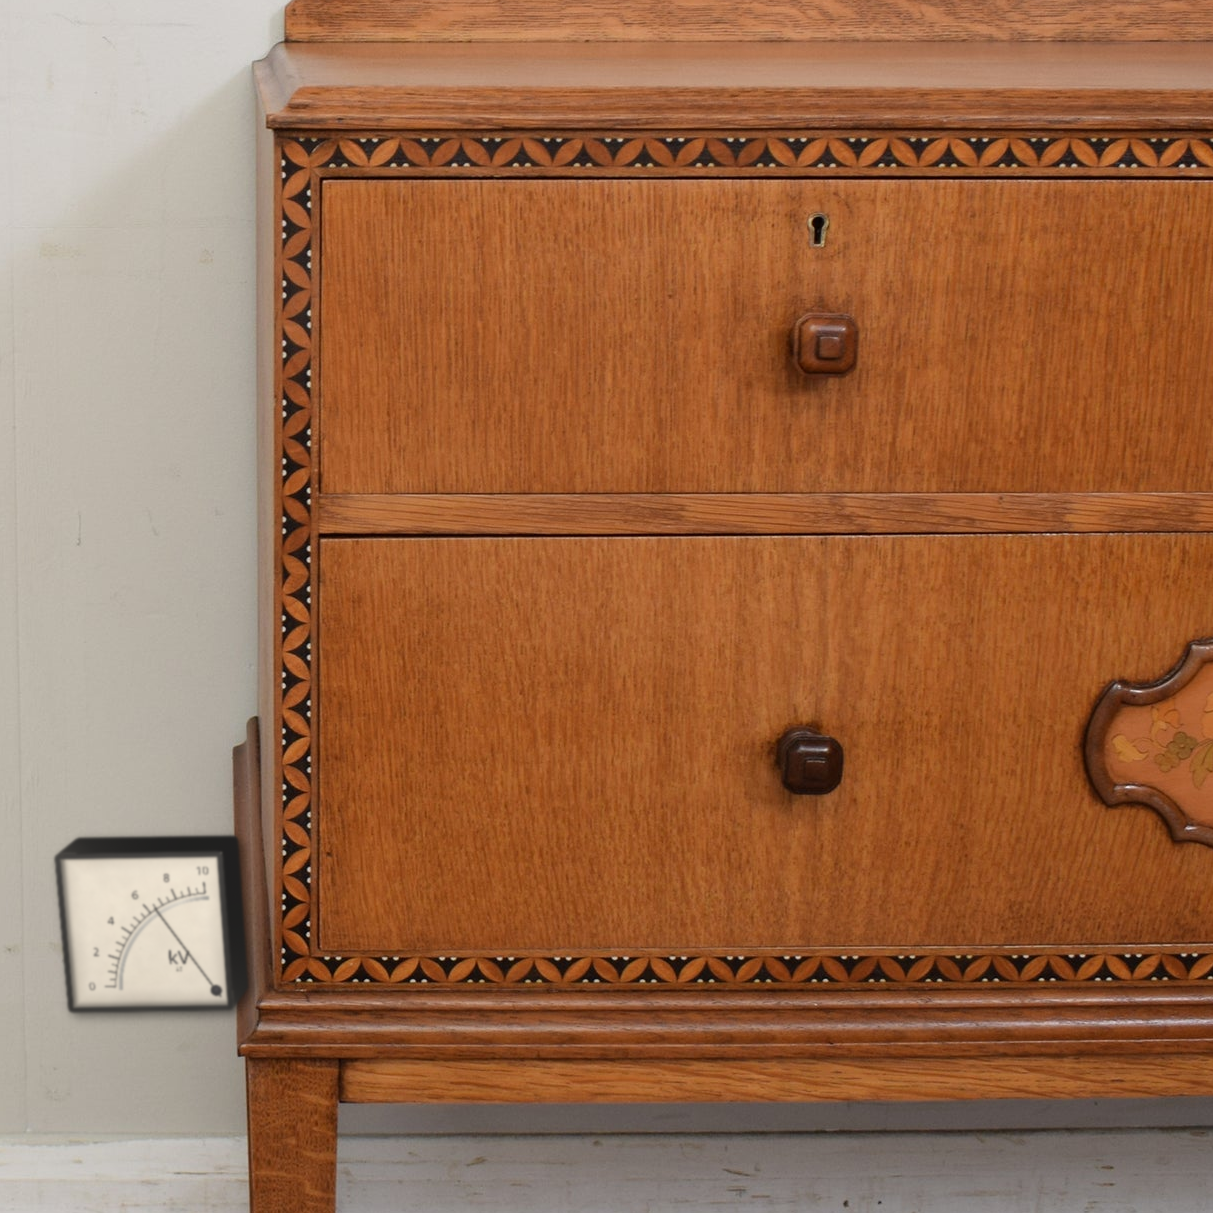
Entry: 6.5 kV
